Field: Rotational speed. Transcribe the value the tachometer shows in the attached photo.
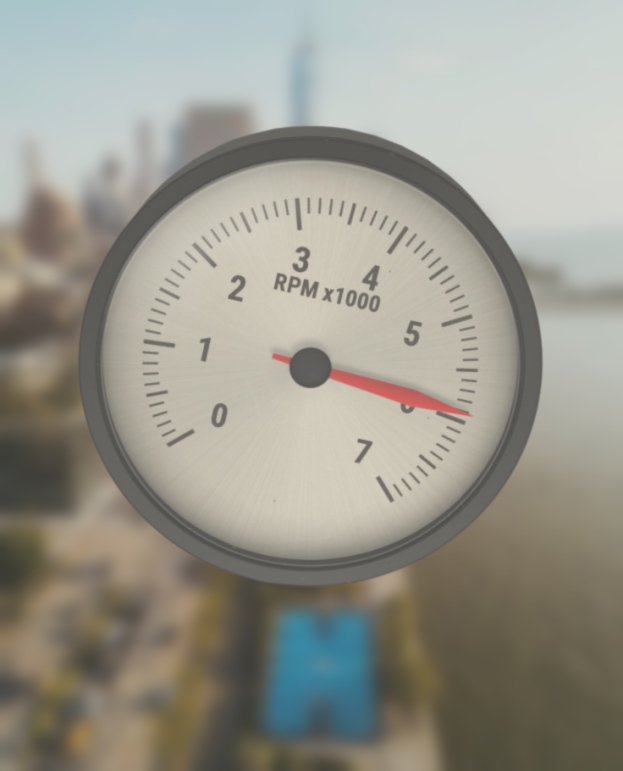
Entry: 5900 rpm
